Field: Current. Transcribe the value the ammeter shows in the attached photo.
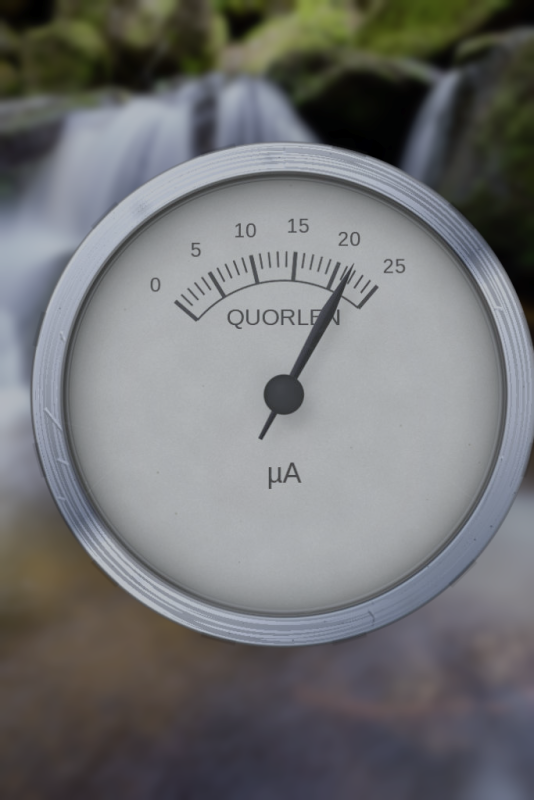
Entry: 21.5 µA
